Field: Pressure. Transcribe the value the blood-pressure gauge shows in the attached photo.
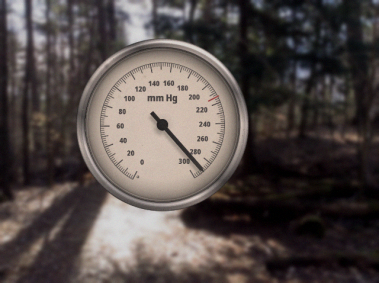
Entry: 290 mmHg
